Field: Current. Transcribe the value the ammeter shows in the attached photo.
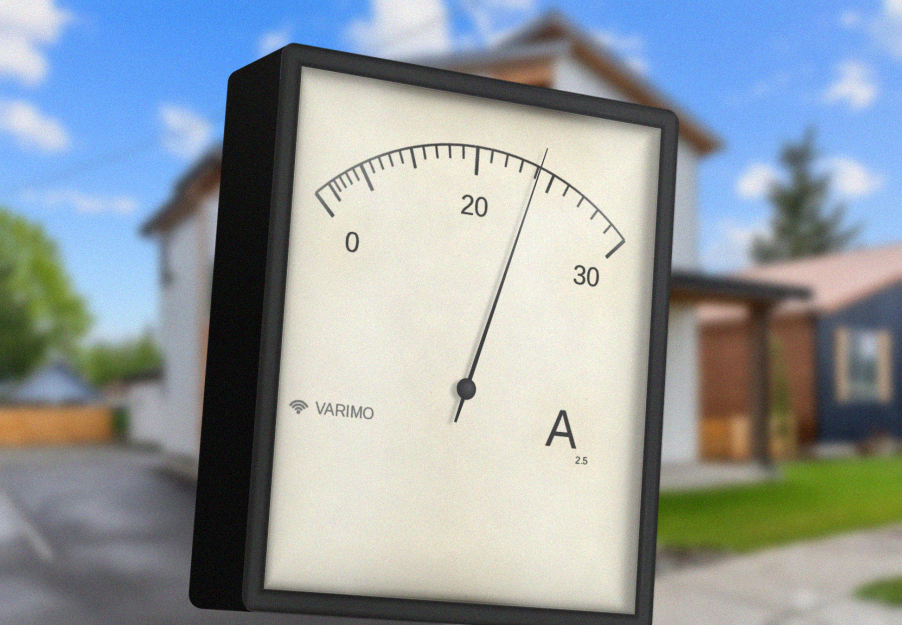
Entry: 24 A
